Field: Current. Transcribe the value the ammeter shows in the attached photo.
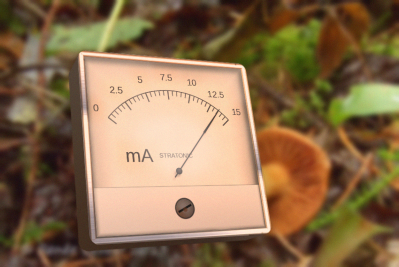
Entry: 13.5 mA
